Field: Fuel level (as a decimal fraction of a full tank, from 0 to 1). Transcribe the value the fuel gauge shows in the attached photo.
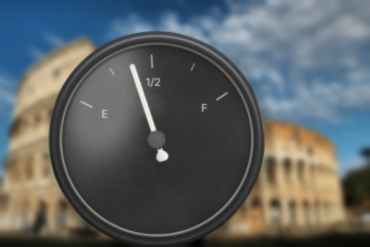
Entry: 0.375
